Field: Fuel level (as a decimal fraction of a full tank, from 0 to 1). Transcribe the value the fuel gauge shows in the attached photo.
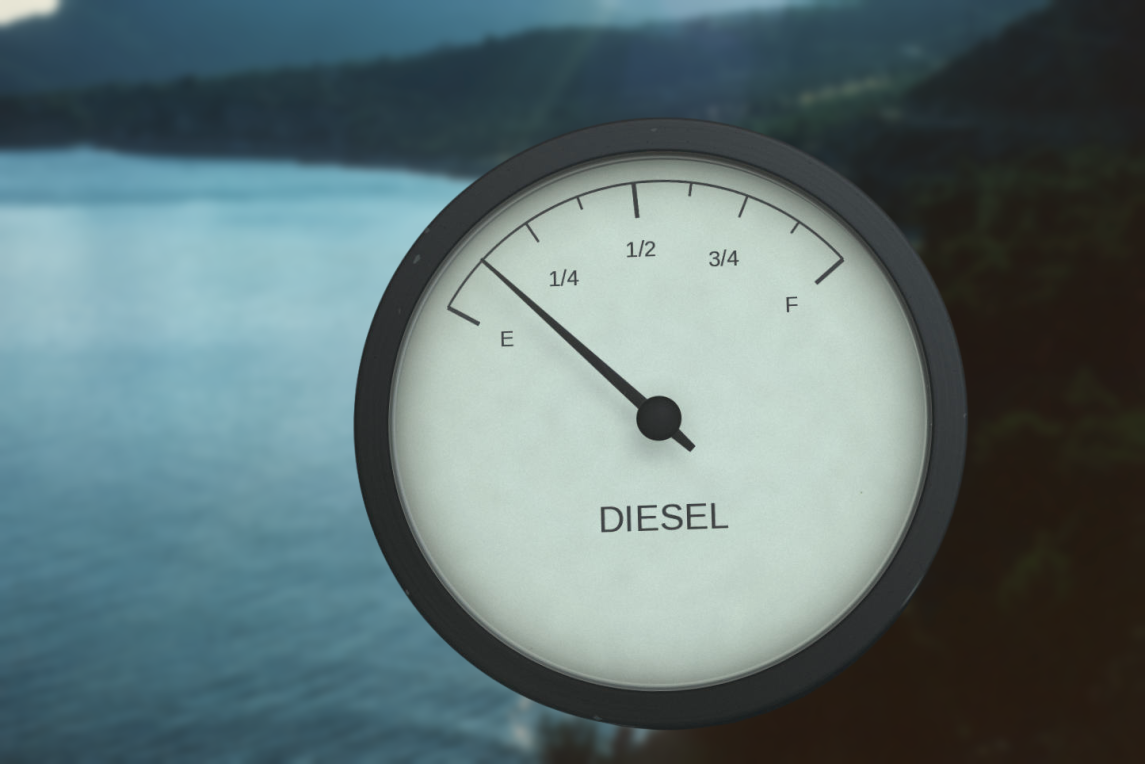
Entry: 0.125
